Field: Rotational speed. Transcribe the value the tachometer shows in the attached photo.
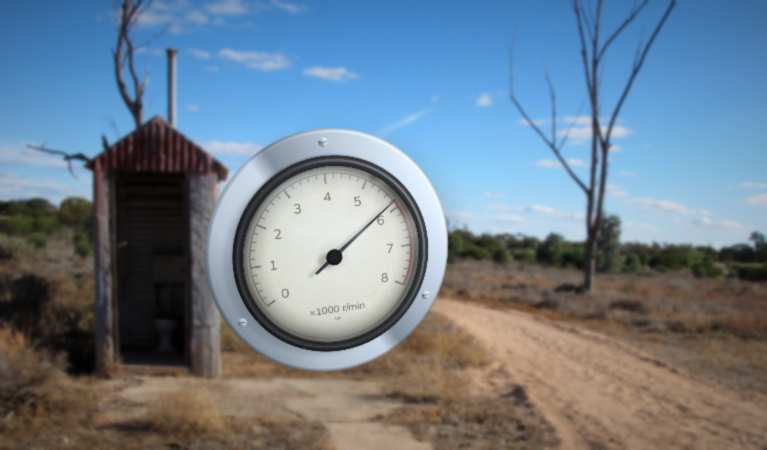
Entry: 5800 rpm
